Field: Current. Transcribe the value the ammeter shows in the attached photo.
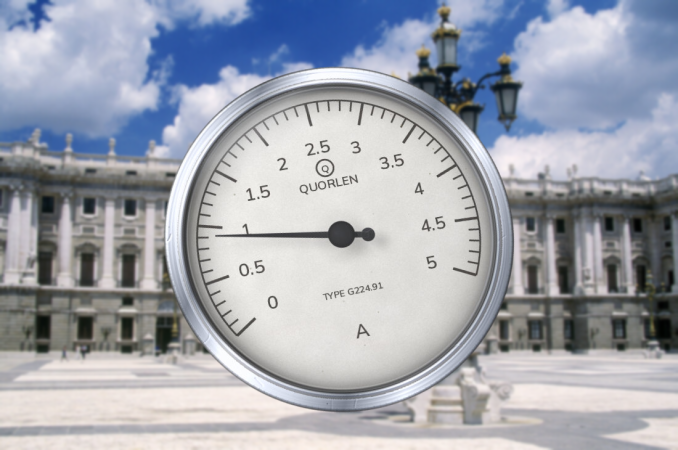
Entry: 0.9 A
